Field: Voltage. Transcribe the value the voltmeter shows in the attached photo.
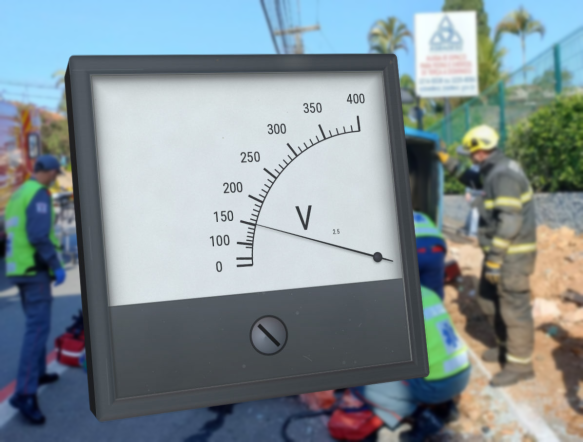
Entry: 150 V
